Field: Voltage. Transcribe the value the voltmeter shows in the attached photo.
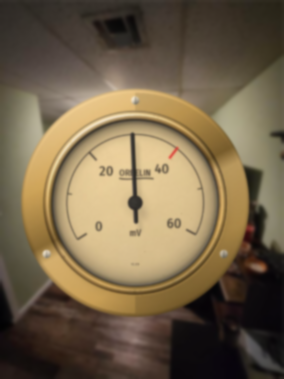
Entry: 30 mV
